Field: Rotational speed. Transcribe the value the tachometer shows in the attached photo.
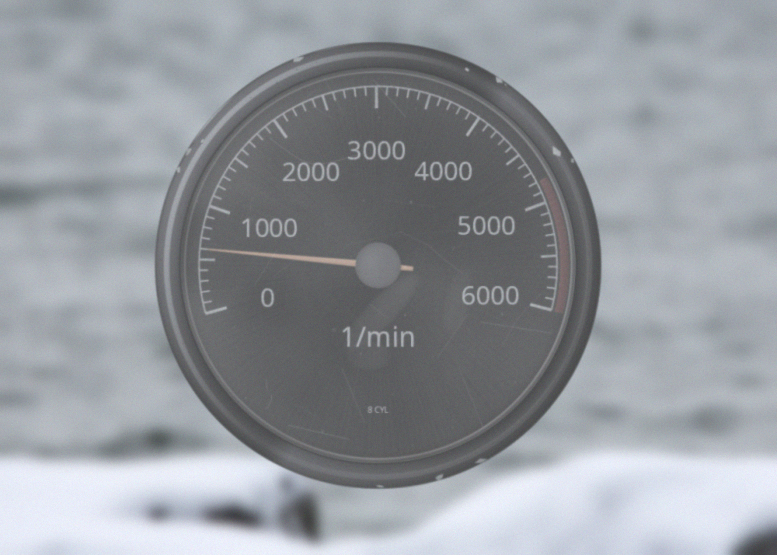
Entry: 600 rpm
